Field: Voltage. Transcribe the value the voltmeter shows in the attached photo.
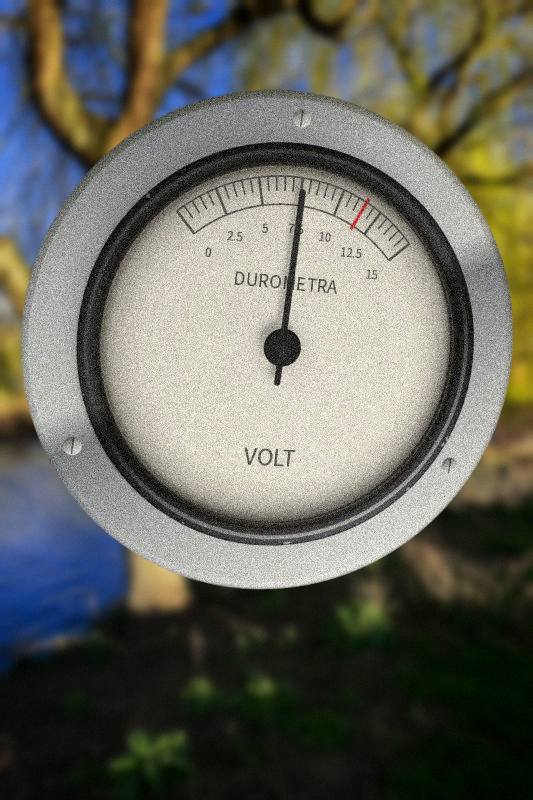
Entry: 7.5 V
